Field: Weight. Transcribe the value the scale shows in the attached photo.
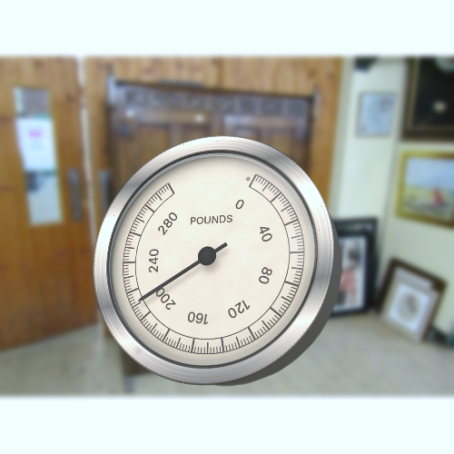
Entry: 210 lb
